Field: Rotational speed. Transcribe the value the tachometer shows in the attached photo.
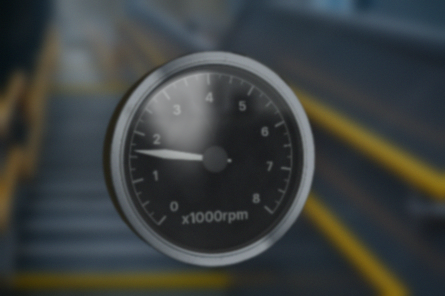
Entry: 1625 rpm
